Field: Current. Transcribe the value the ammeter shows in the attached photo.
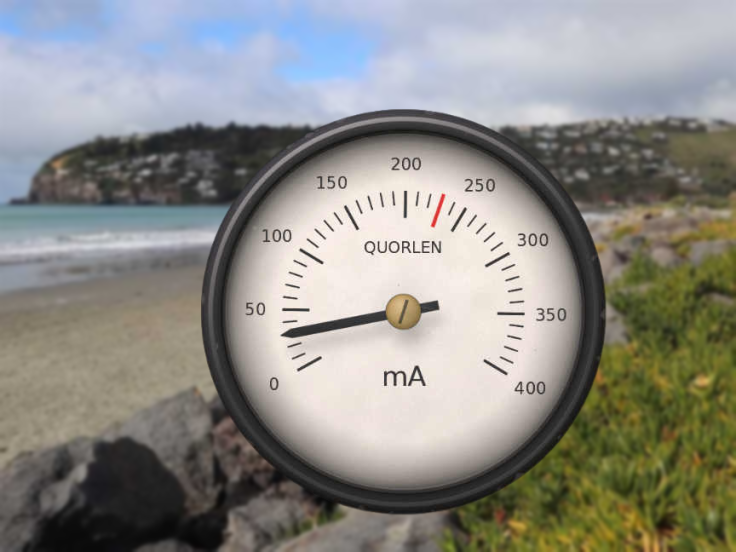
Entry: 30 mA
